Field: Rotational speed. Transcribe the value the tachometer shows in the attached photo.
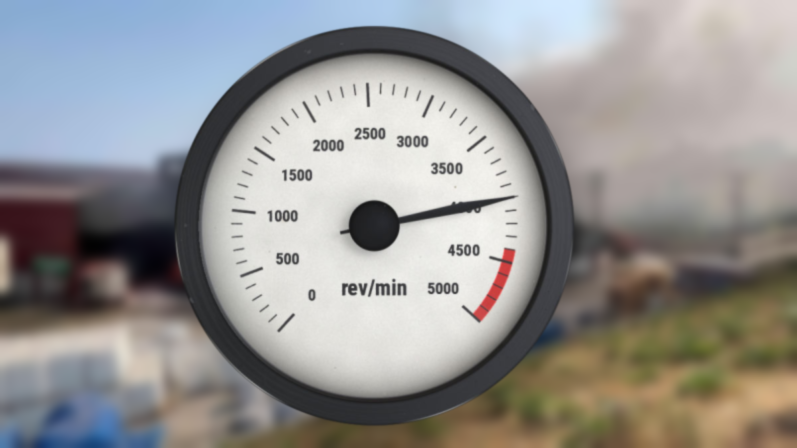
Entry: 4000 rpm
